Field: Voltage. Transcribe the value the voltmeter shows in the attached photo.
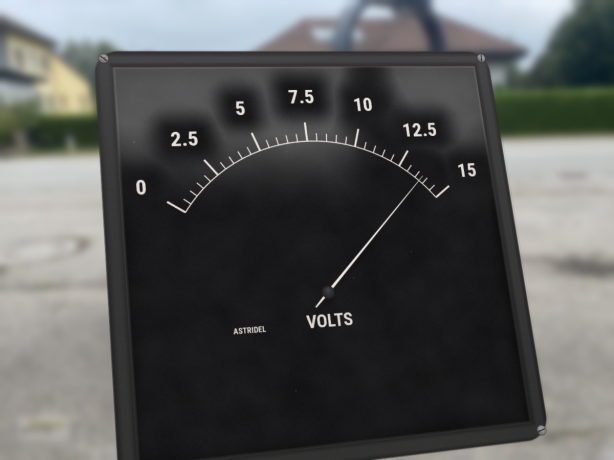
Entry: 13.75 V
